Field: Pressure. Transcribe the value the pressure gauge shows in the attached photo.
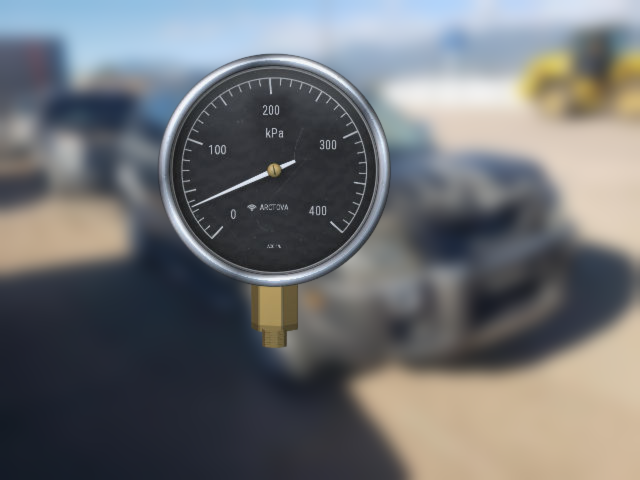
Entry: 35 kPa
